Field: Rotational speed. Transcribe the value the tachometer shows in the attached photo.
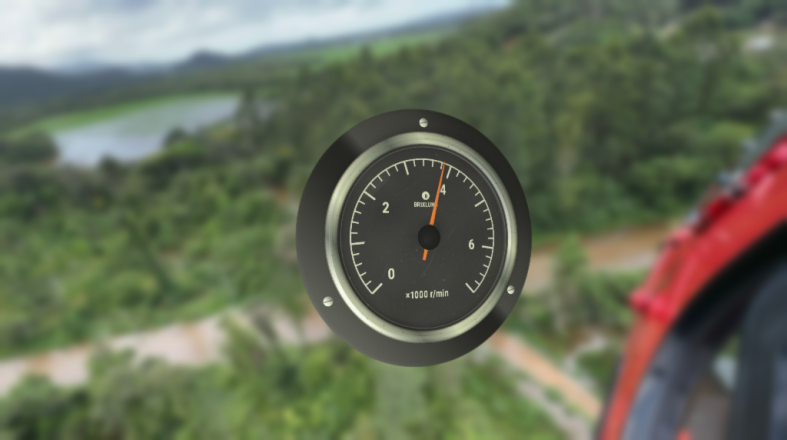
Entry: 3800 rpm
